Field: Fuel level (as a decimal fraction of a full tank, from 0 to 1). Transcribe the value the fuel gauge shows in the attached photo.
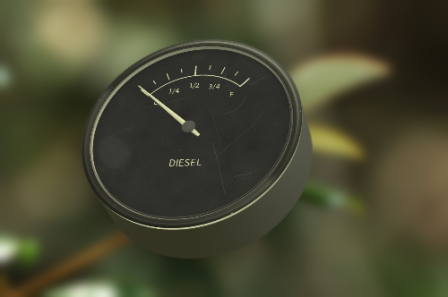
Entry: 0
